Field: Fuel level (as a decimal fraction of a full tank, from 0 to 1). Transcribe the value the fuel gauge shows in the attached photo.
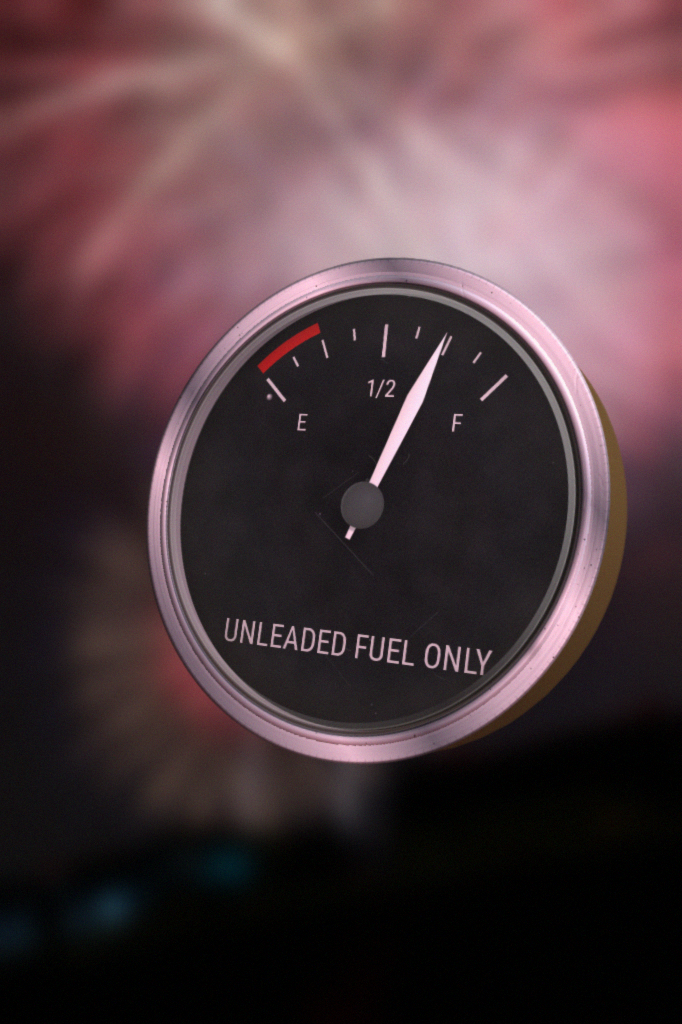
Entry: 0.75
